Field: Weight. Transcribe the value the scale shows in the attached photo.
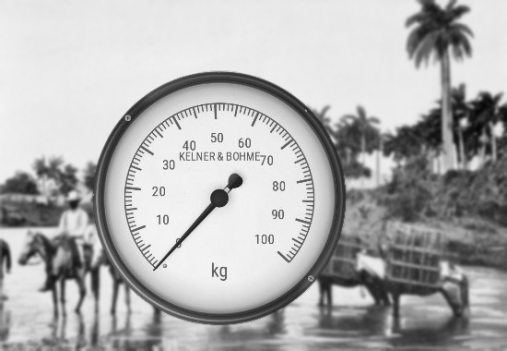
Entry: 0 kg
